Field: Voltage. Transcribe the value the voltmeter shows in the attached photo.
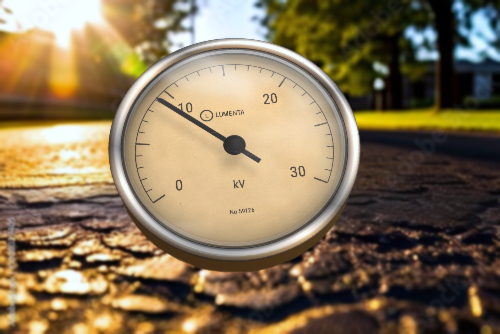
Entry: 9 kV
